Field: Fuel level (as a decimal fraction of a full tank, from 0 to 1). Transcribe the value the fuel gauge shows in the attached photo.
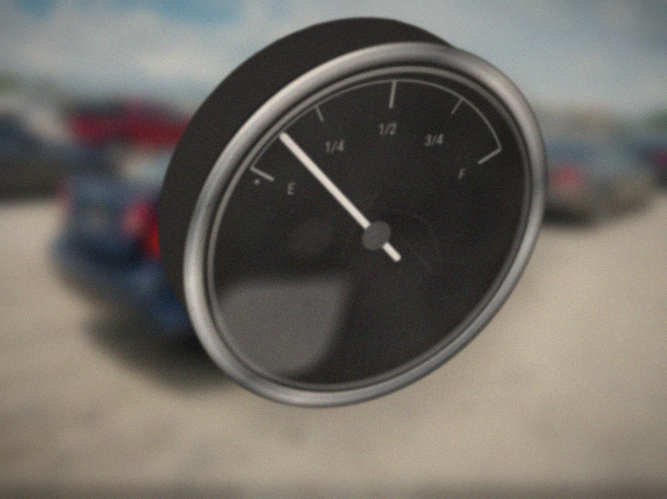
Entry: 0.125
